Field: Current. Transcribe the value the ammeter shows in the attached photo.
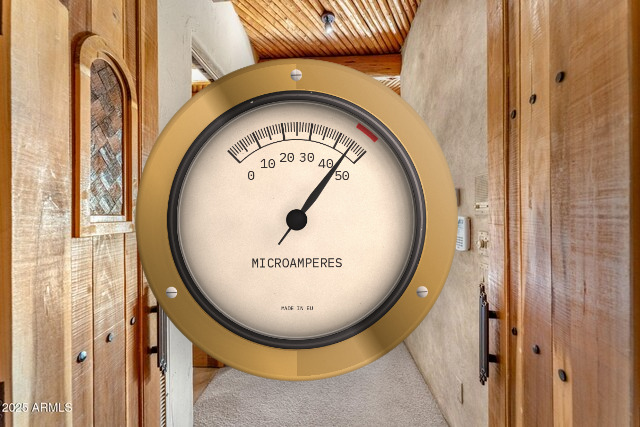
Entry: 45 µA
